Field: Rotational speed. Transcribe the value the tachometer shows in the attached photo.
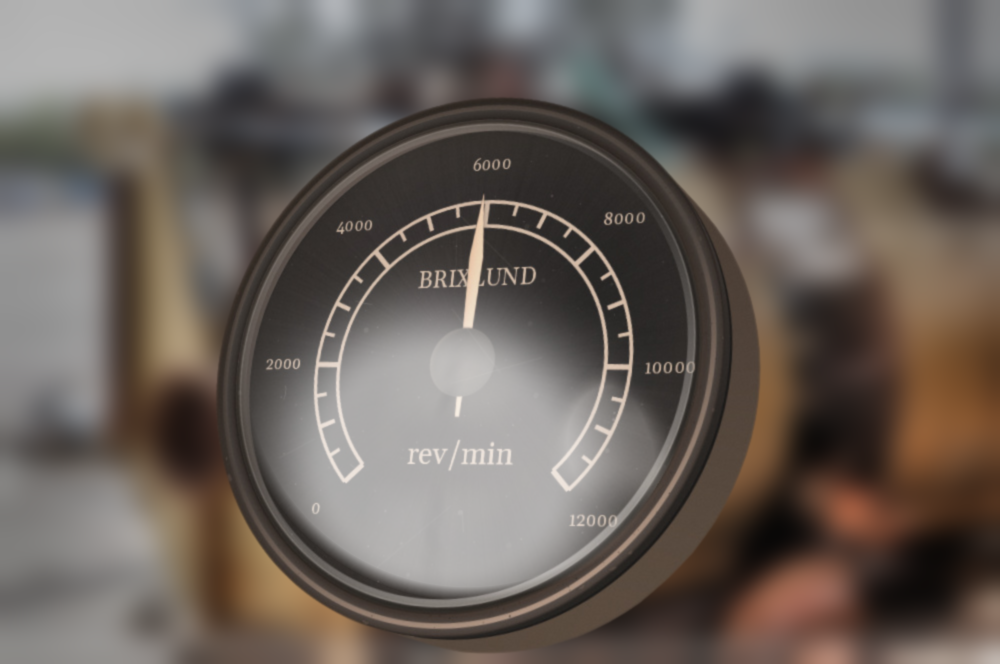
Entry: 6000 rpm
